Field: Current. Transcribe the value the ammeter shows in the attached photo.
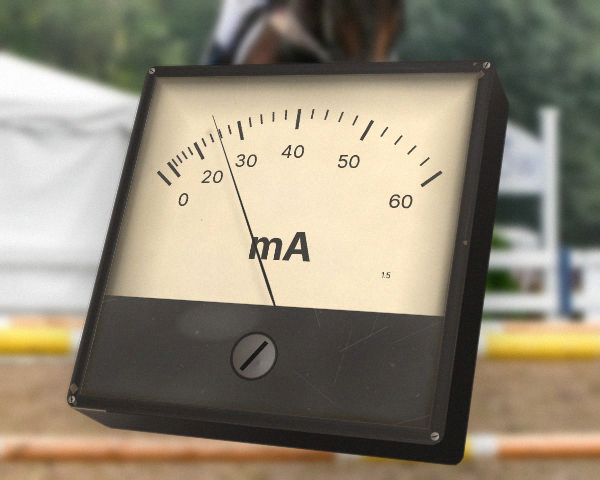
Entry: 26 mA
